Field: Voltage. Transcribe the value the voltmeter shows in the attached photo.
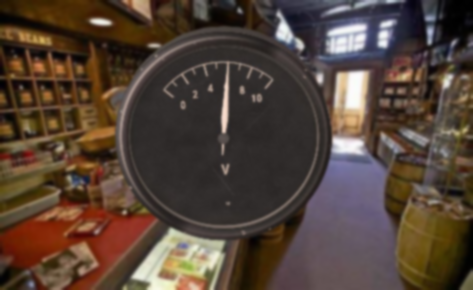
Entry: 6 V
